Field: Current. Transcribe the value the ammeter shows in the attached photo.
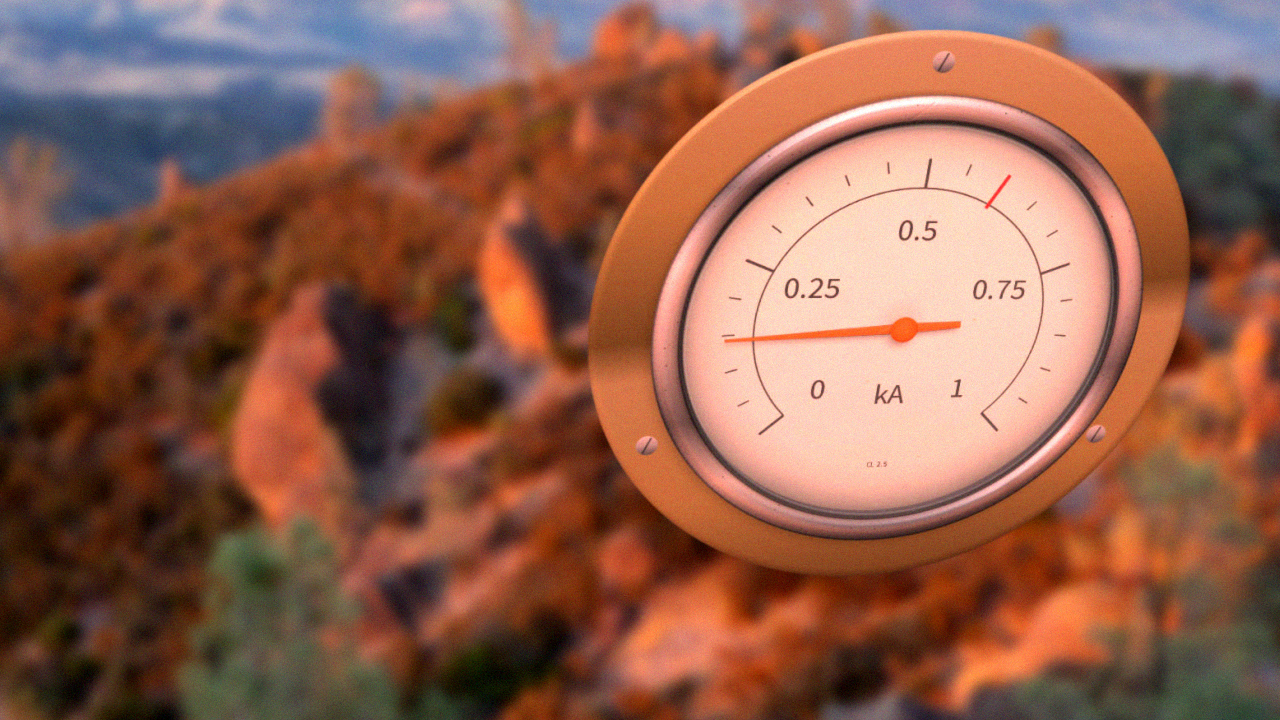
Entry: 0.15 kA
